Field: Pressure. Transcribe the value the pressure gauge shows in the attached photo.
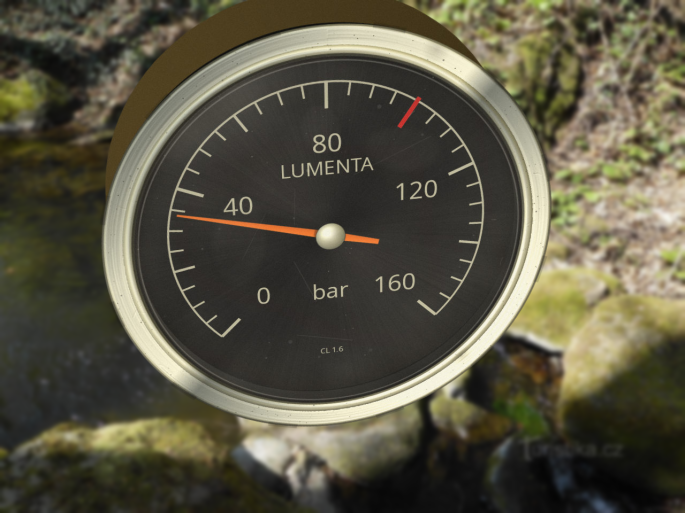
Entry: 35 bar
